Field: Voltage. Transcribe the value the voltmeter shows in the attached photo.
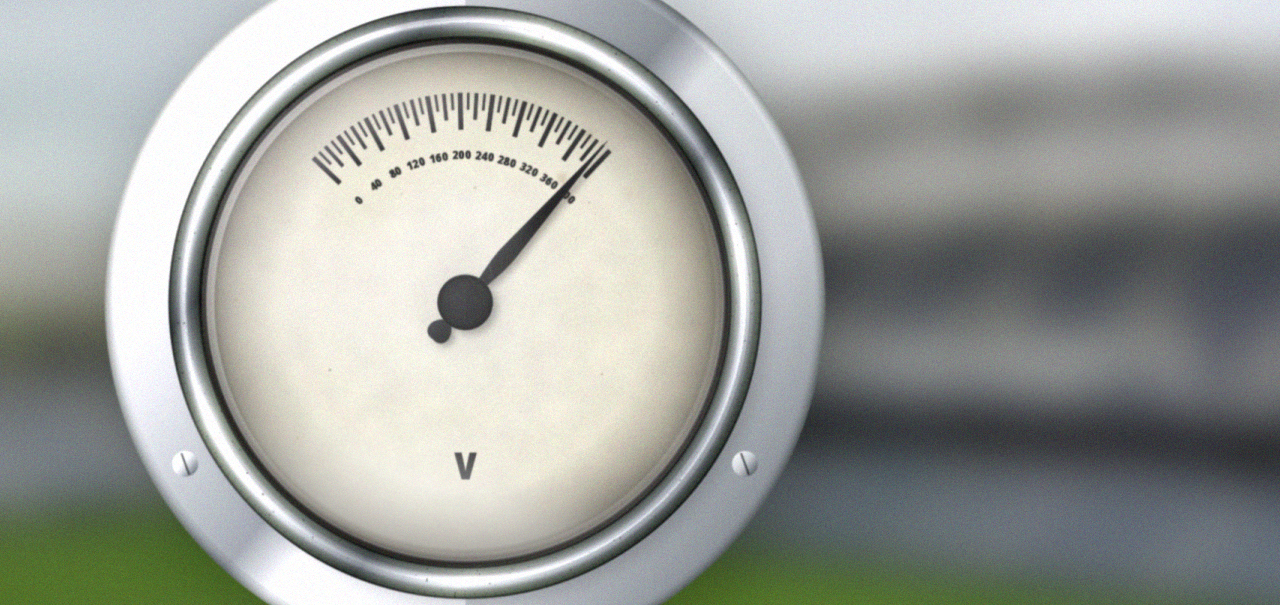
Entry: 390 V
